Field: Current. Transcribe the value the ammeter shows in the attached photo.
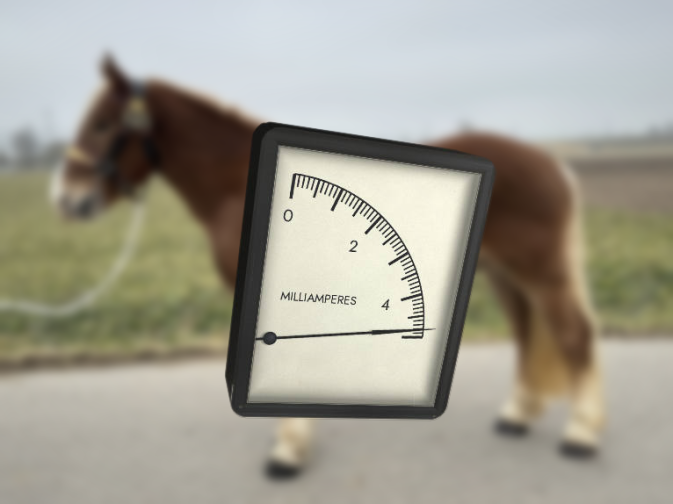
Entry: 4.8 mA
